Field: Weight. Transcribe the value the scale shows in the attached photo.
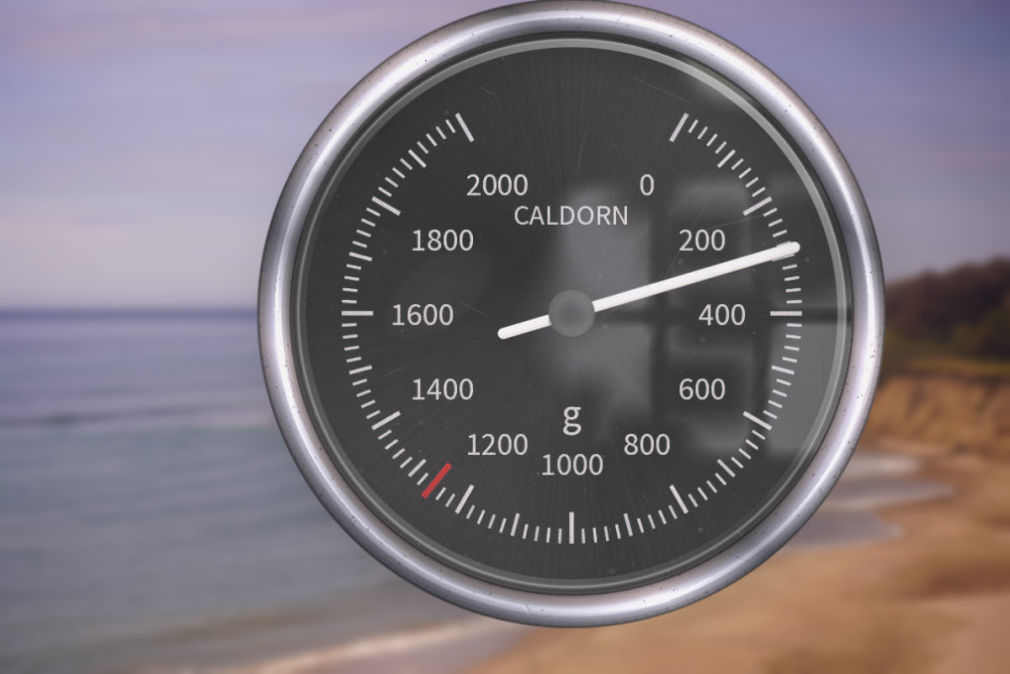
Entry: 290 g
